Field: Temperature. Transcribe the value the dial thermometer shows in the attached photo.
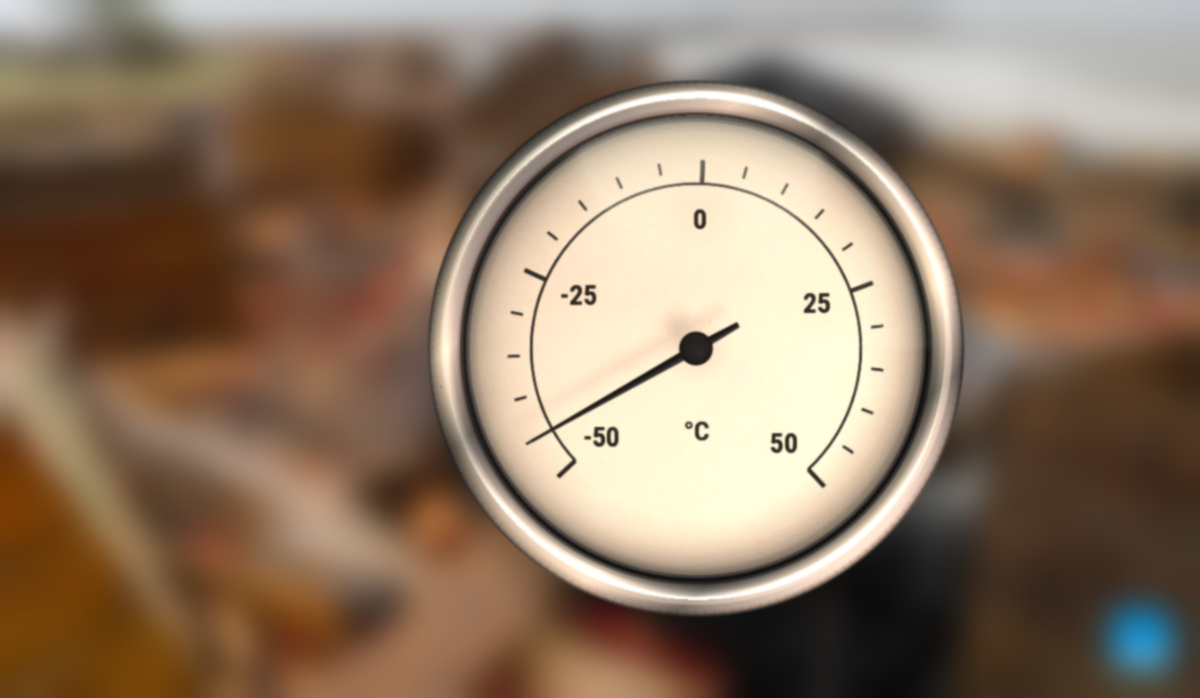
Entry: -45 °C
